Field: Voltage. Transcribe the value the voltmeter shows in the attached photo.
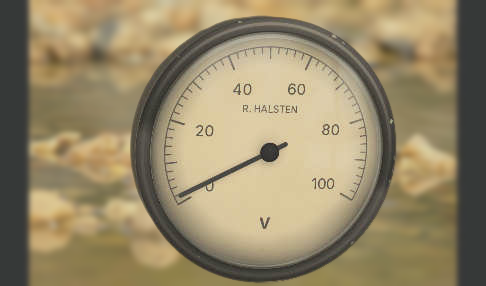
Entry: 2 V
